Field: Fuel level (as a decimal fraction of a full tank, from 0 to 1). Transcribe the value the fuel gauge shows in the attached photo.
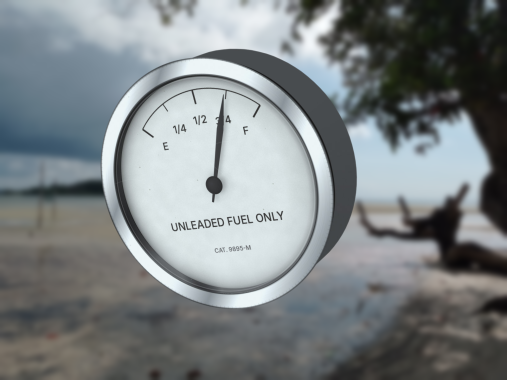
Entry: 0.75
